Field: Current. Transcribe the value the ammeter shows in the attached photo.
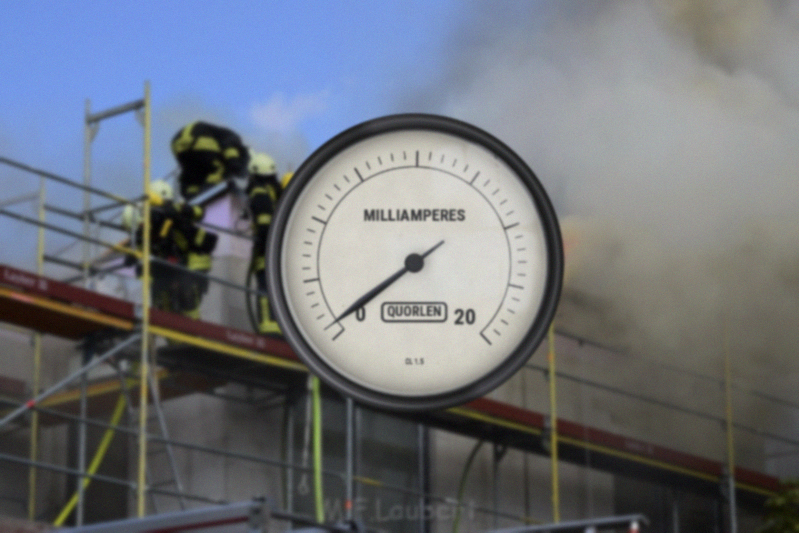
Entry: 0.5 mA
